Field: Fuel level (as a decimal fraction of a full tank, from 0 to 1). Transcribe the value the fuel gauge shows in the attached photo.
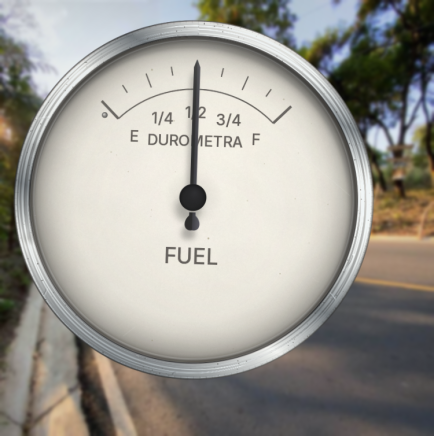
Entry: 0.5
